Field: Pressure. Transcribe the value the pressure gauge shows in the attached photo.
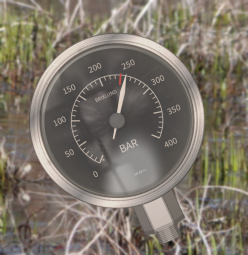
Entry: 250 bar
